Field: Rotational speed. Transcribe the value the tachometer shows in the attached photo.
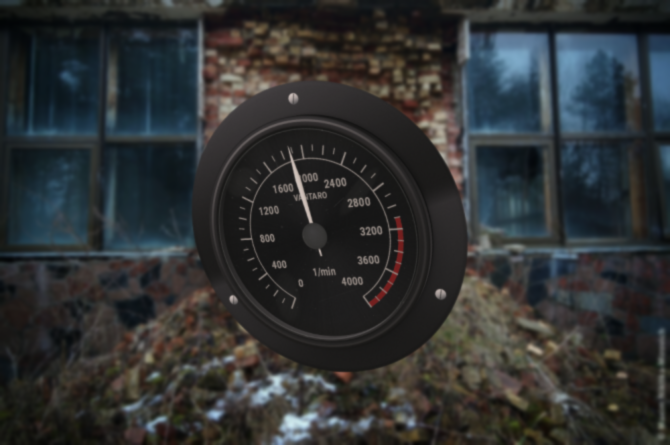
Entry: 1900 rpm
